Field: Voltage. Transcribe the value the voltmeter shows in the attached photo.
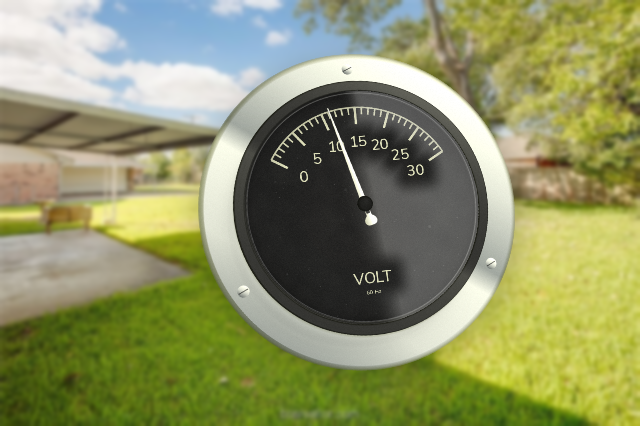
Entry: 11 V
